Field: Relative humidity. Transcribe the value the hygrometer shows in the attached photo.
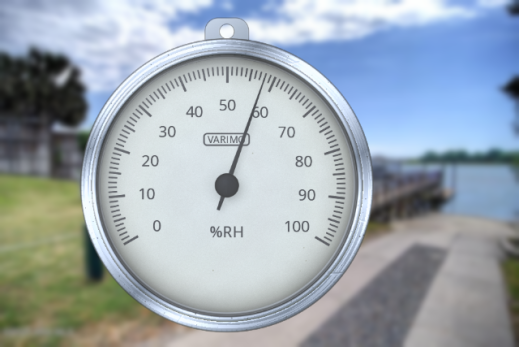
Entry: 58 %
